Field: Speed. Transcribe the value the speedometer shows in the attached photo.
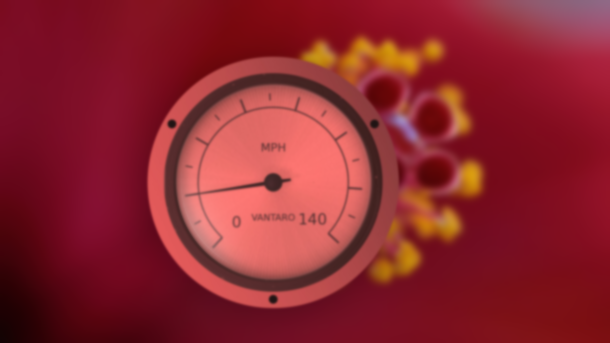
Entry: 20 mph
